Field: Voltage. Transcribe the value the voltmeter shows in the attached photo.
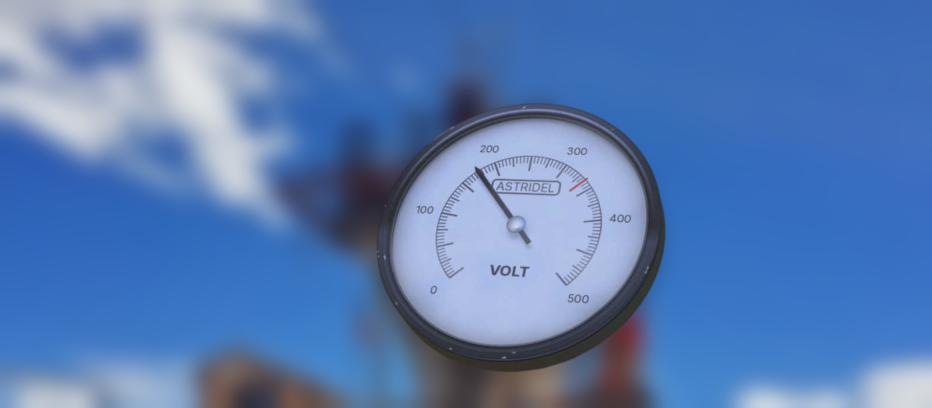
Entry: 175 V
